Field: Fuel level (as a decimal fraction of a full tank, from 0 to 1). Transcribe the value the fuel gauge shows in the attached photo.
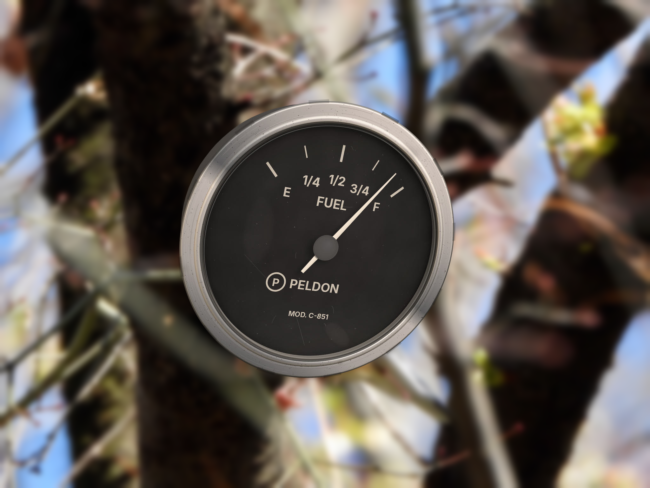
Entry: 0.875
